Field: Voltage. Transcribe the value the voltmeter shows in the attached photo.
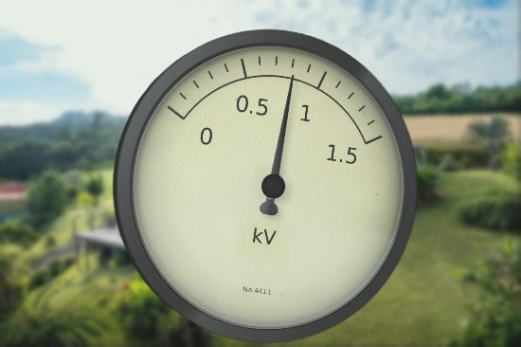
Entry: 0.8 kV
